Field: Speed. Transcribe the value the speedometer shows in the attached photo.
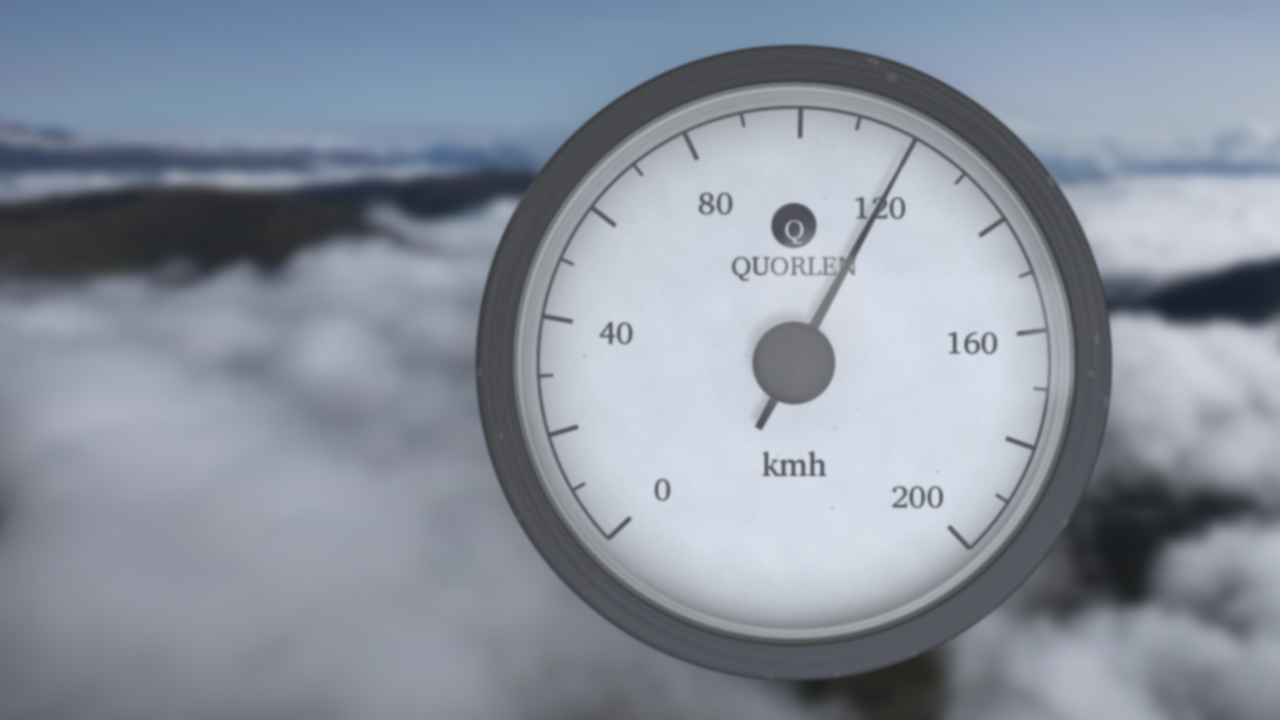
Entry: 120 km/h
